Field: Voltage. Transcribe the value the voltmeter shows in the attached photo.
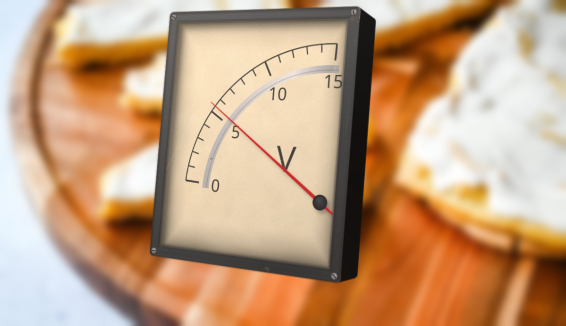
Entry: 5.5 V
